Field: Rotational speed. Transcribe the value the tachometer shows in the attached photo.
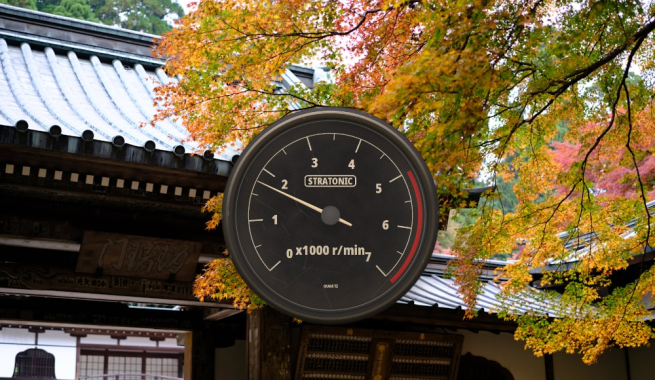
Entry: 1750 rpm
